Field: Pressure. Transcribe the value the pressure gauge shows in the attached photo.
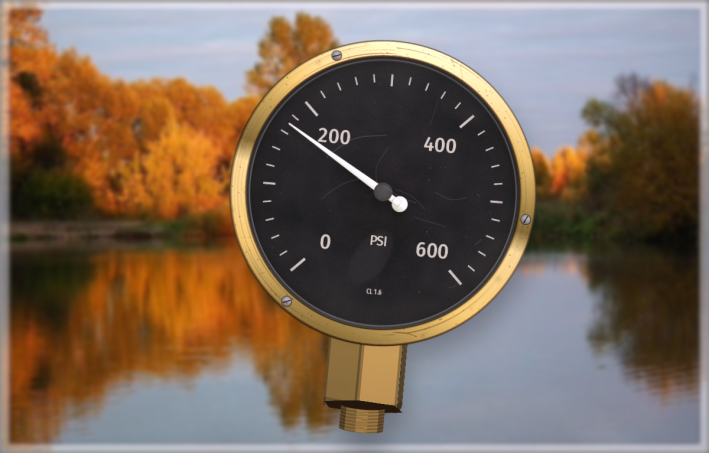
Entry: 170 psi
